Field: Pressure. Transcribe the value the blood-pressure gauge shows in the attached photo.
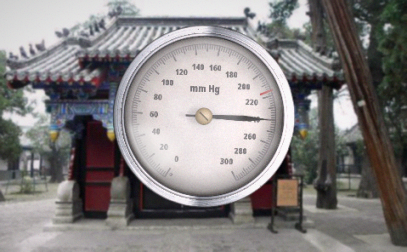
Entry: 240 mmHg
